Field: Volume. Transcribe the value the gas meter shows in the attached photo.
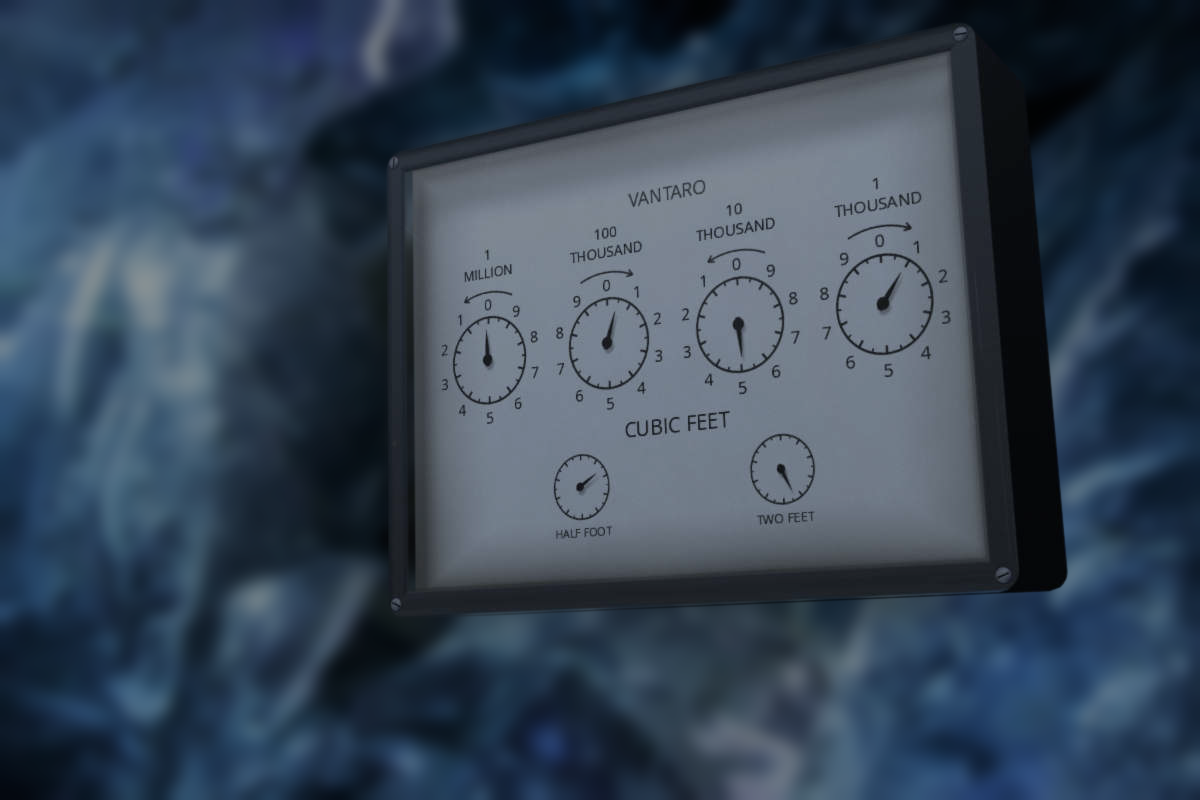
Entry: 5100 ft³
